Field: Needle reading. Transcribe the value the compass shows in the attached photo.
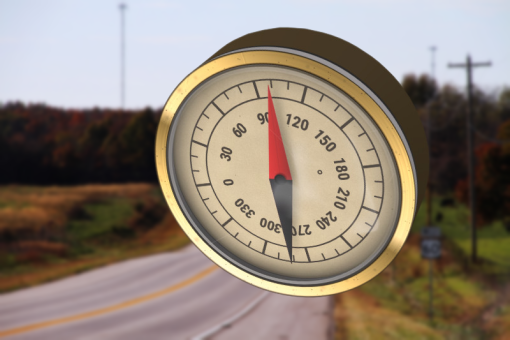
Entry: 100 °
